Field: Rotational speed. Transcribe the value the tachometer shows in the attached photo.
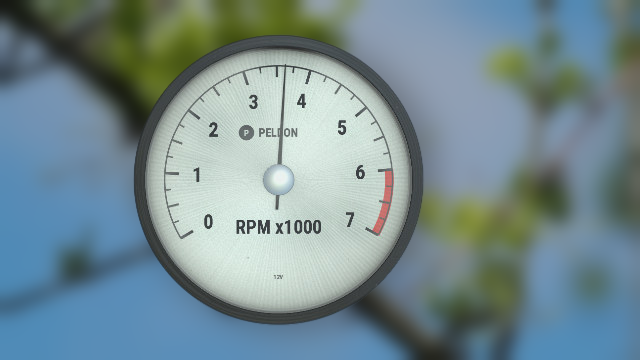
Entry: 3625 rpm
